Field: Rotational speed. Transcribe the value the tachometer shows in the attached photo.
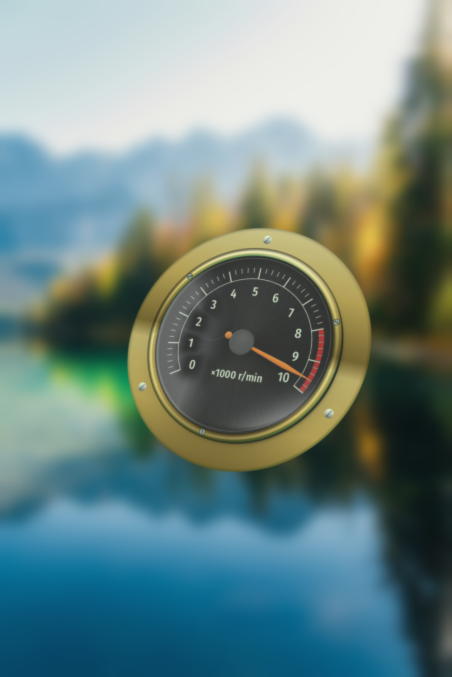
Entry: 9600 rpm
